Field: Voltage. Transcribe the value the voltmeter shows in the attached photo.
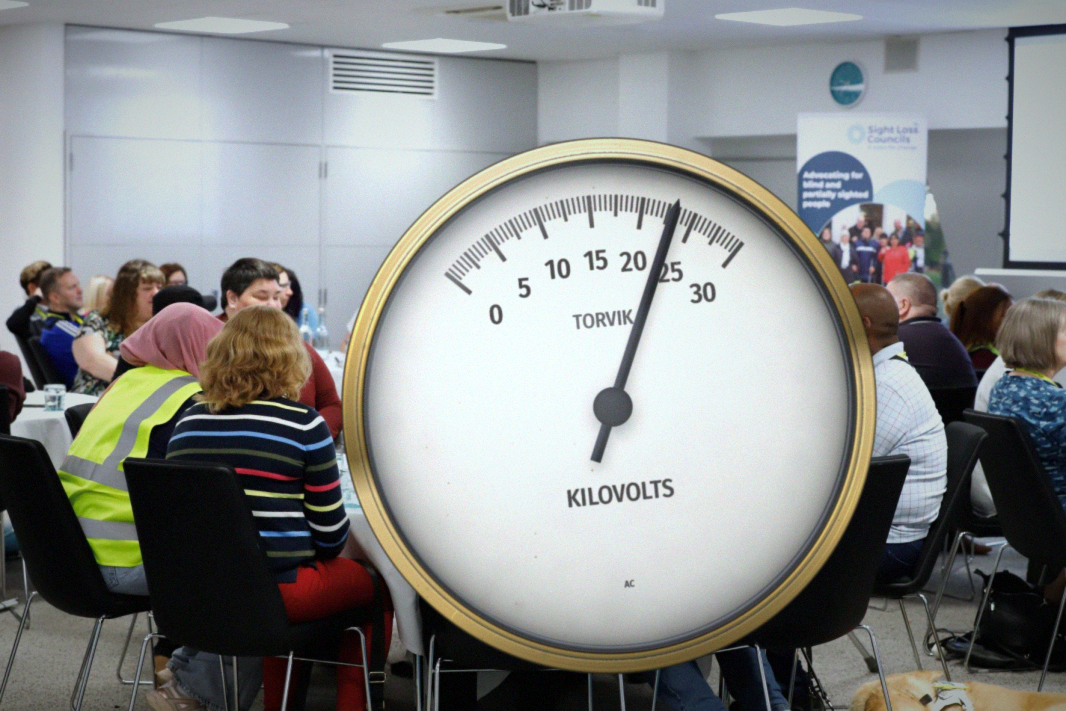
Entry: 23 kV
